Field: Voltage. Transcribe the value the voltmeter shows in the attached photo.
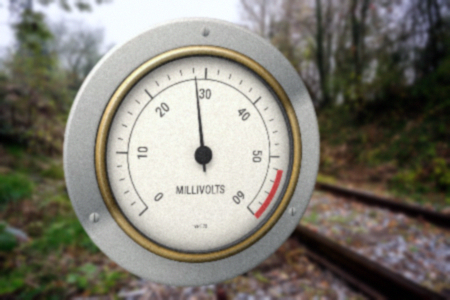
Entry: 28 mV
